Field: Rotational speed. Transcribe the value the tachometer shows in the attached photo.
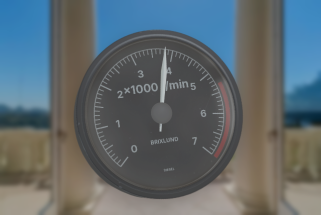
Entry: 3800 rpm
